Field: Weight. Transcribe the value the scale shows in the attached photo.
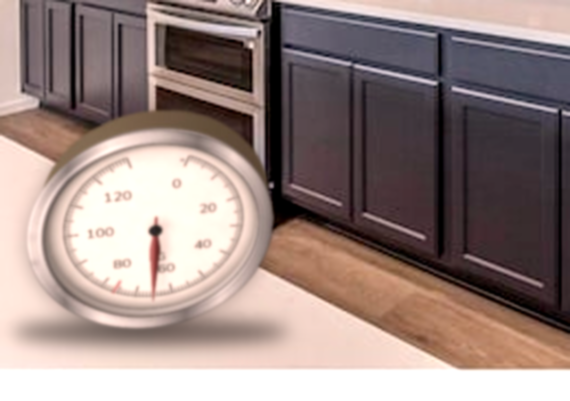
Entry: 65 kg
